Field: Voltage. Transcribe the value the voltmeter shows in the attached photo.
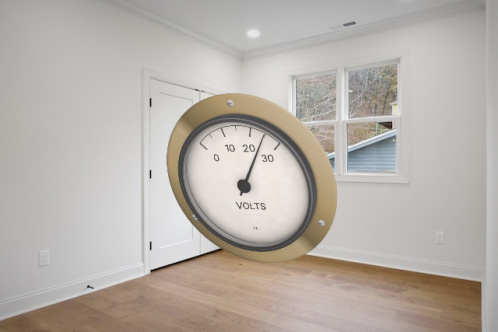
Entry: 25 V
